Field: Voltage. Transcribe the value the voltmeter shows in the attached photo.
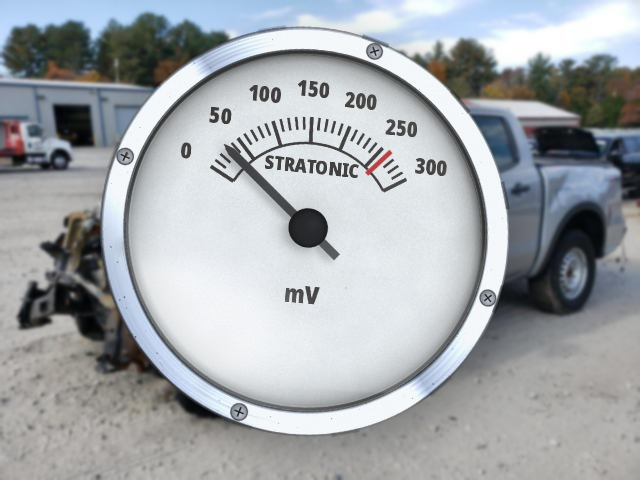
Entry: 30 mV
